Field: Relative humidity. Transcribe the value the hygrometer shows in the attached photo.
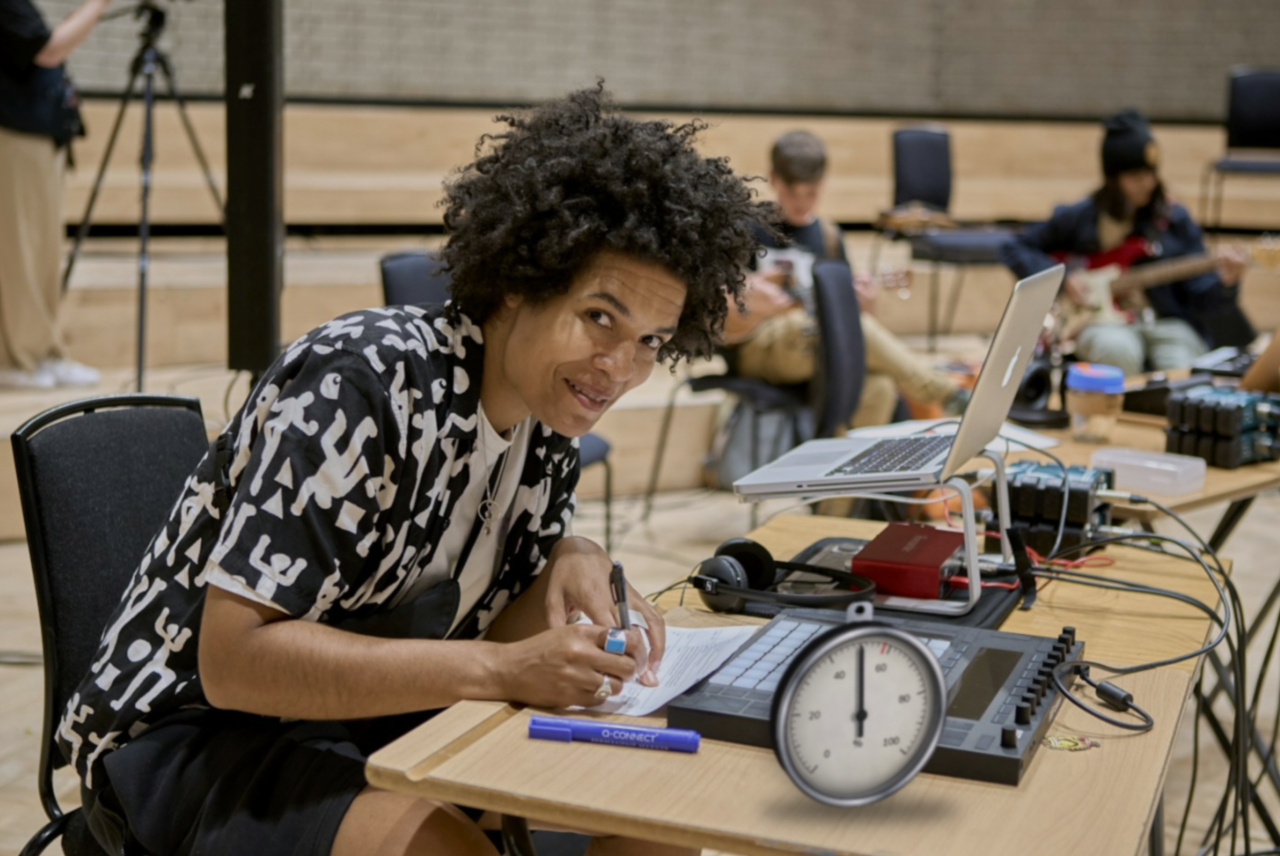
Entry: 50 %
